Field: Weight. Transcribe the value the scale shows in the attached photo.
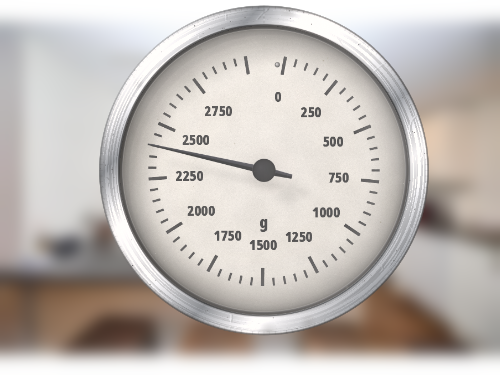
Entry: 2400 g
